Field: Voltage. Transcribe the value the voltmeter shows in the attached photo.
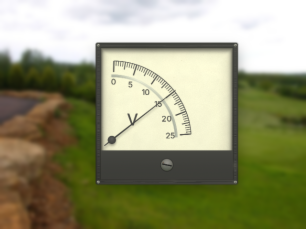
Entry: 15 V
